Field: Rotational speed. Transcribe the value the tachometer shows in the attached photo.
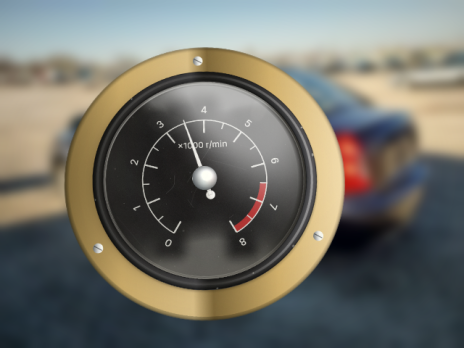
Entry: 3500 rpm
